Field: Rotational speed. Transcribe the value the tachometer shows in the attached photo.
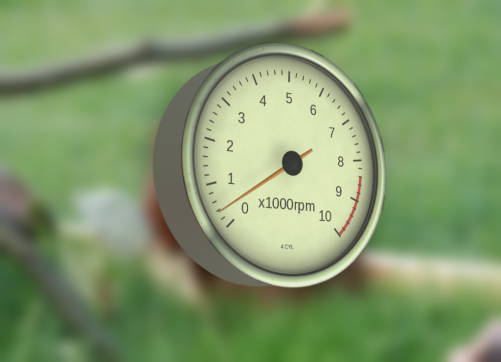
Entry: 400 rpm
